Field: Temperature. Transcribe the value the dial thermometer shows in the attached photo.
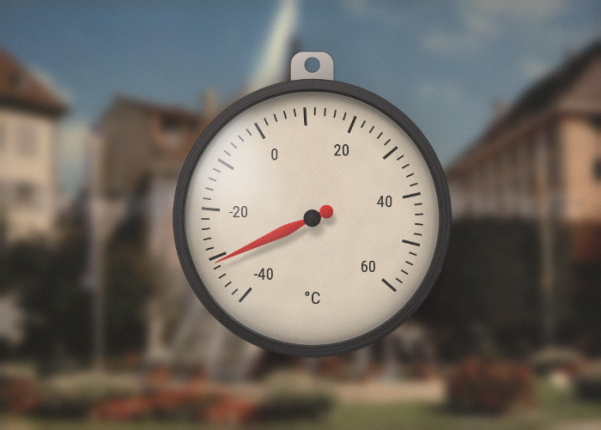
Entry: -31 °C
